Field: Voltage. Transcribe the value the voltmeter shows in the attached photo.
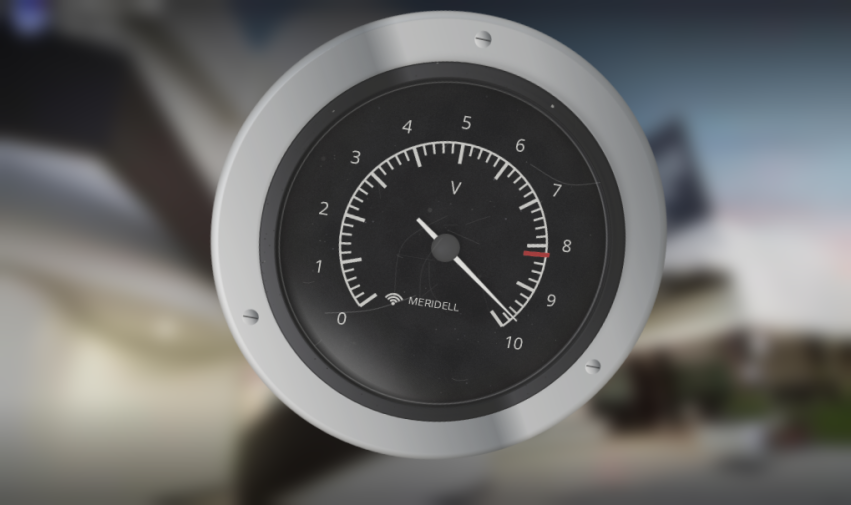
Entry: 9.7 V
